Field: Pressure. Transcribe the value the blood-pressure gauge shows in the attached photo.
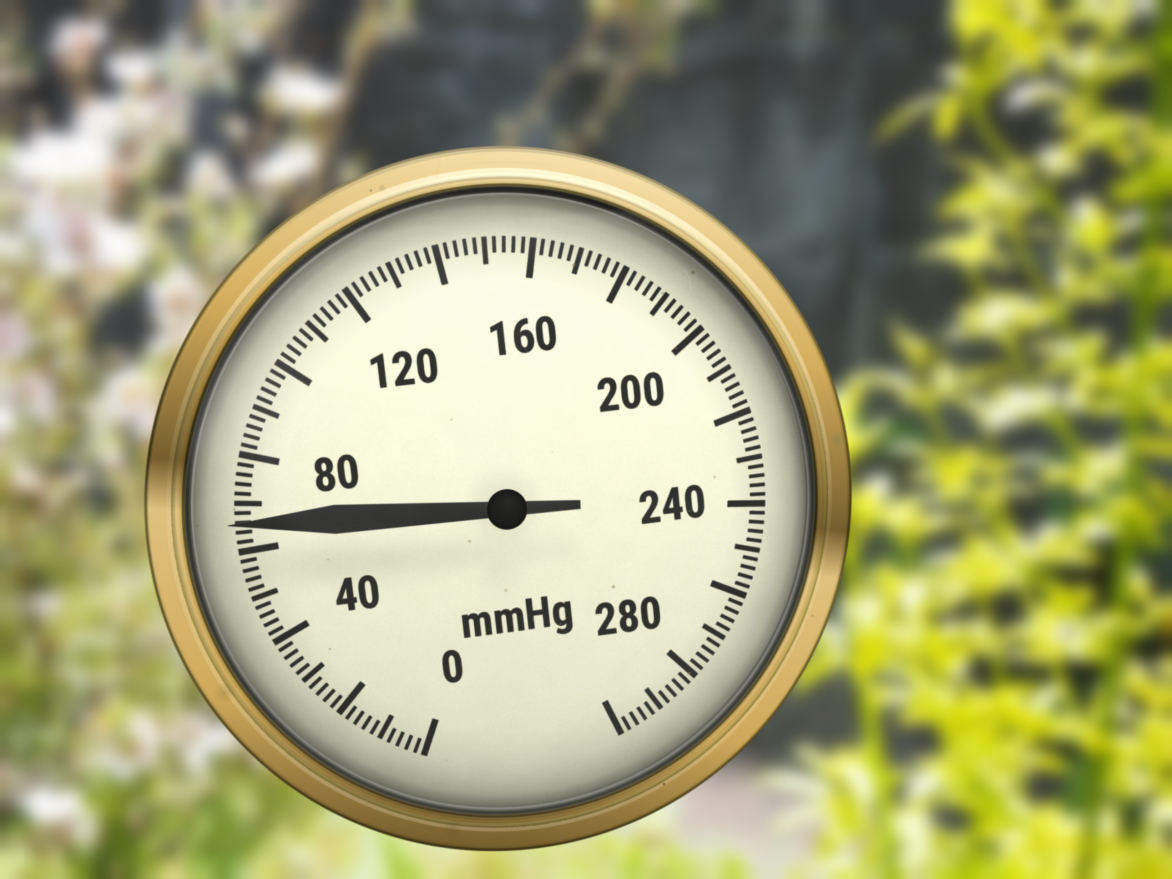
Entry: 66 mmHg
